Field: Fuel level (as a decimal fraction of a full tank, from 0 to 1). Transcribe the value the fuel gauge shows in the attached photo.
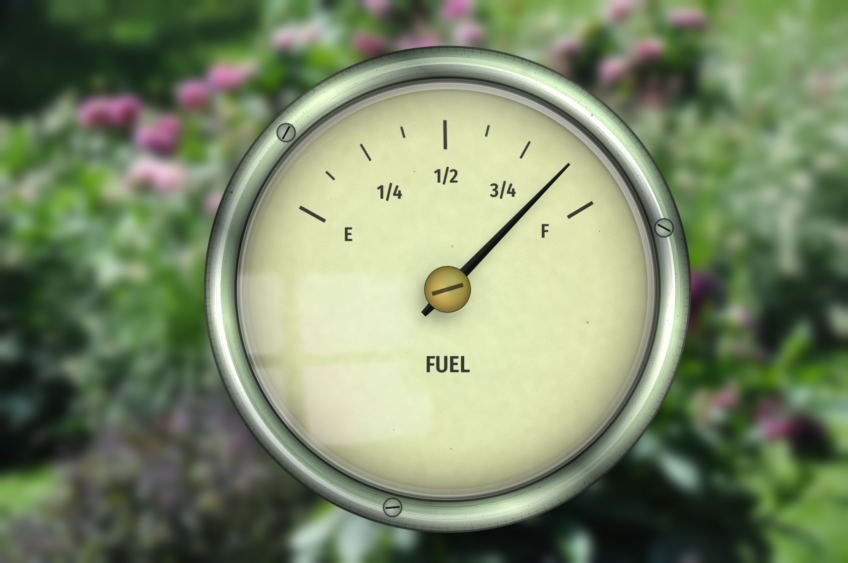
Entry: 0.875
